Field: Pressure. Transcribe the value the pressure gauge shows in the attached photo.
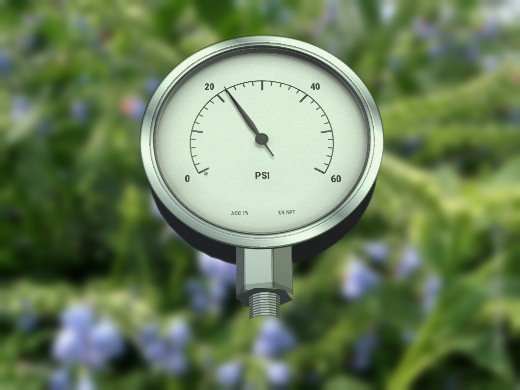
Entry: 22 psi
